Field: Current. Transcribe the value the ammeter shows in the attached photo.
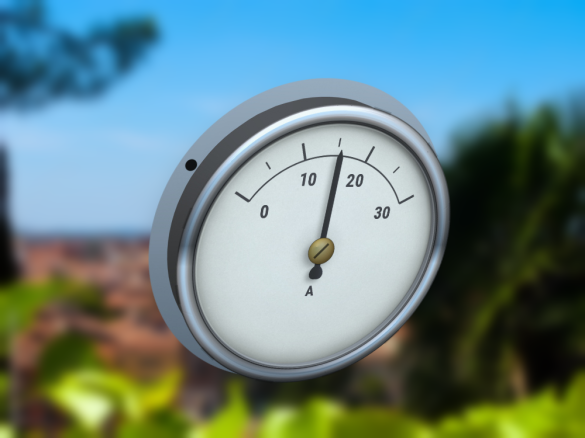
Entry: 15 A
